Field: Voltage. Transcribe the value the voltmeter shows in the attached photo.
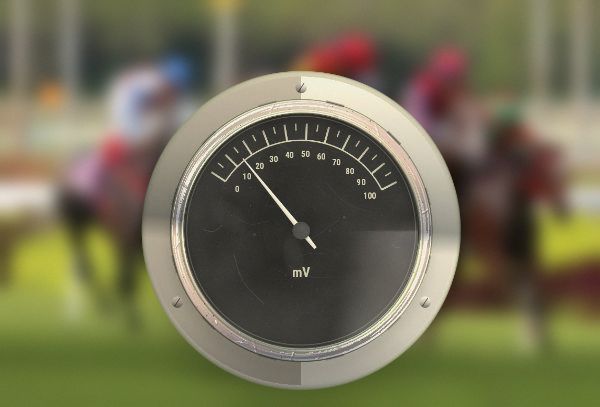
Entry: 15 mV
